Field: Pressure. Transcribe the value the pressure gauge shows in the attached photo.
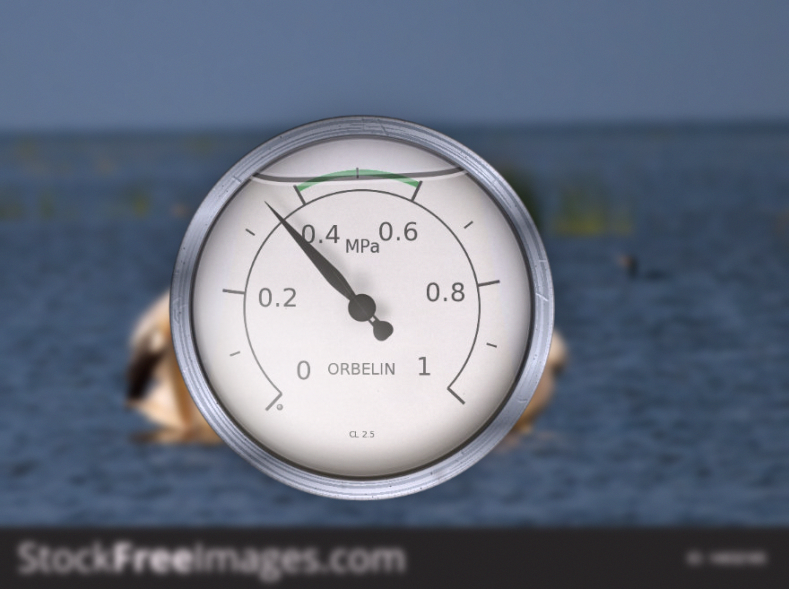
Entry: 0.35 MPa
